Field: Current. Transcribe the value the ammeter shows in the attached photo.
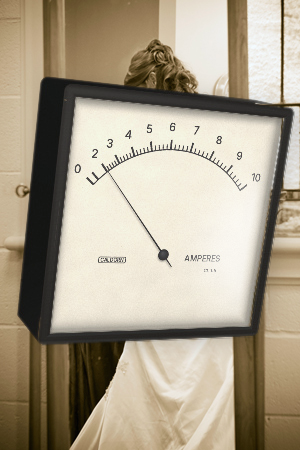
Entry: 2 A
